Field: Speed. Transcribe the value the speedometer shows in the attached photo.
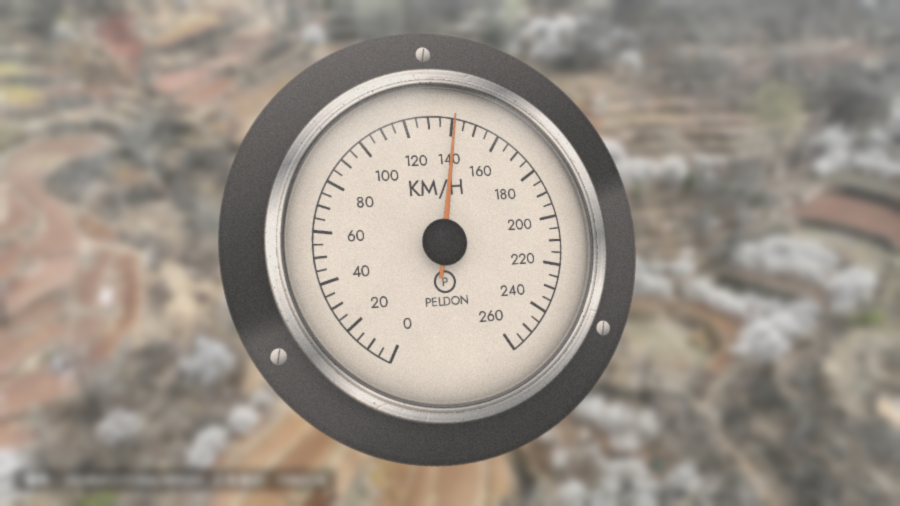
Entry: 140 km/h
